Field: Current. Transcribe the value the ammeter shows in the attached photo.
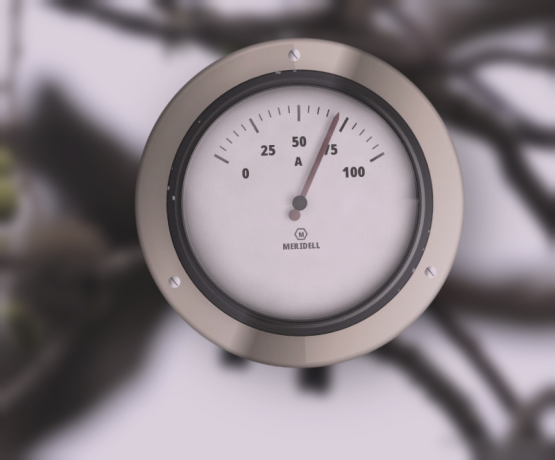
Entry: 70 A
